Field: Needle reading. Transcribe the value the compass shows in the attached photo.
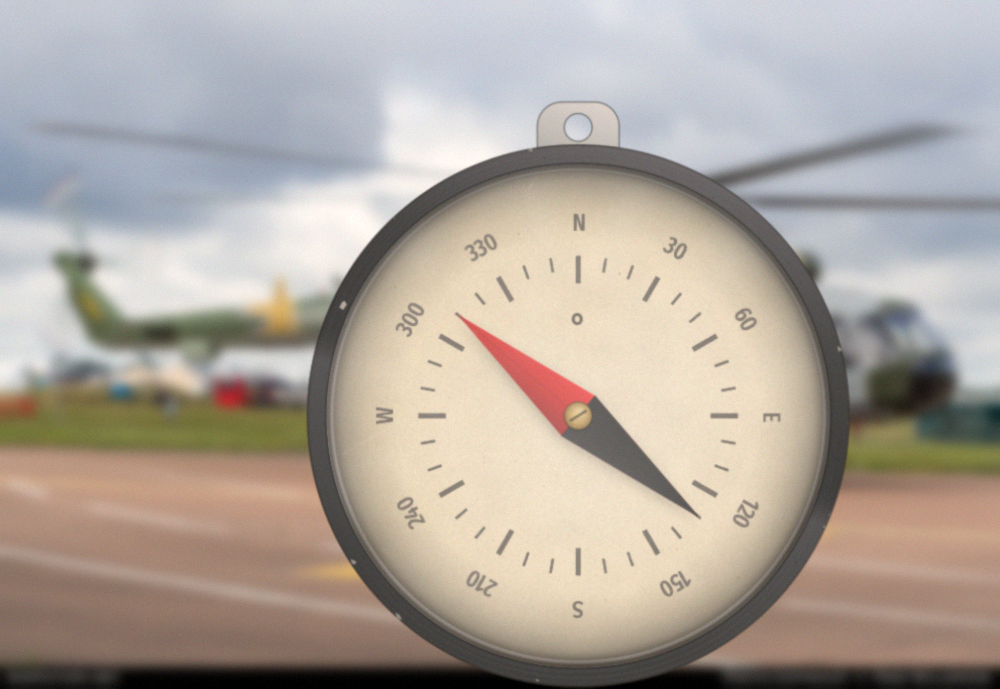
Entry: 310 °
